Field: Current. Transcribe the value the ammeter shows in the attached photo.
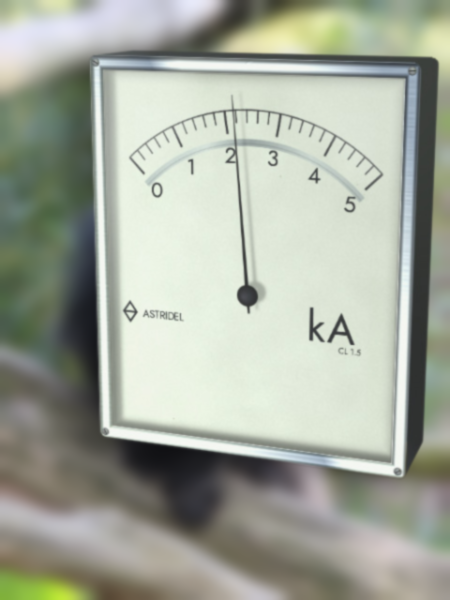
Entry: 2.2 kA
